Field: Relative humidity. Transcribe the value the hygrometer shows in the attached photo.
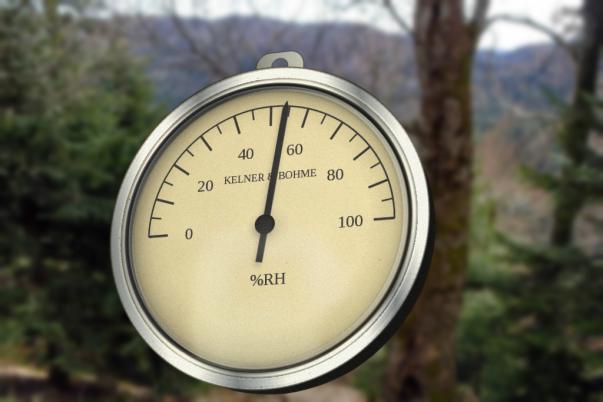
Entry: 55 %
